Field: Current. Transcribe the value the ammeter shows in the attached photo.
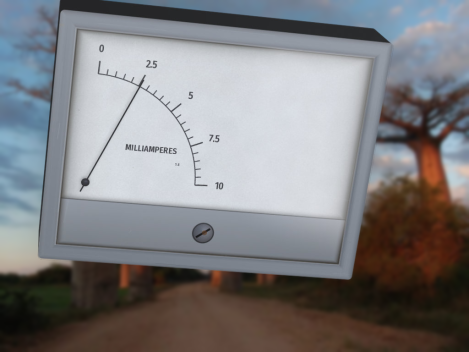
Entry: 2.5 mA
